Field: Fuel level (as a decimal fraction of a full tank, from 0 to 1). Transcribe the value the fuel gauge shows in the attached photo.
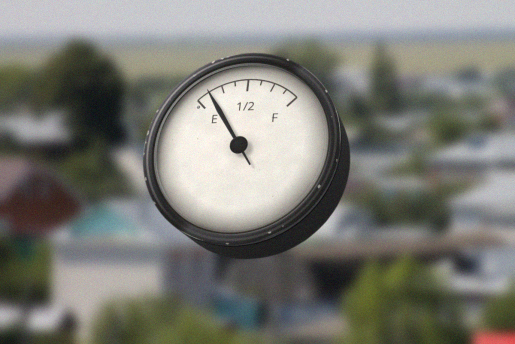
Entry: 0.125
